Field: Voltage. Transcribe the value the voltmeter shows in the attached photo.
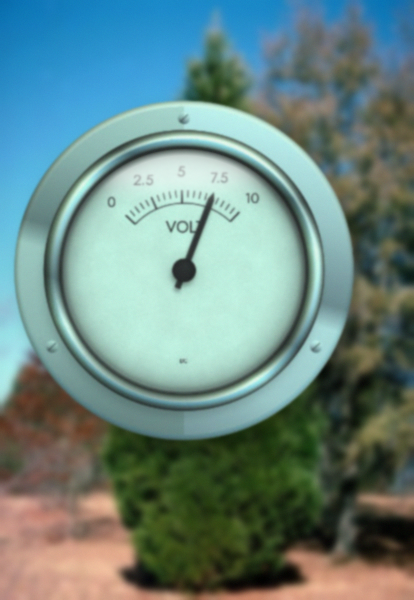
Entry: 7.5 V
